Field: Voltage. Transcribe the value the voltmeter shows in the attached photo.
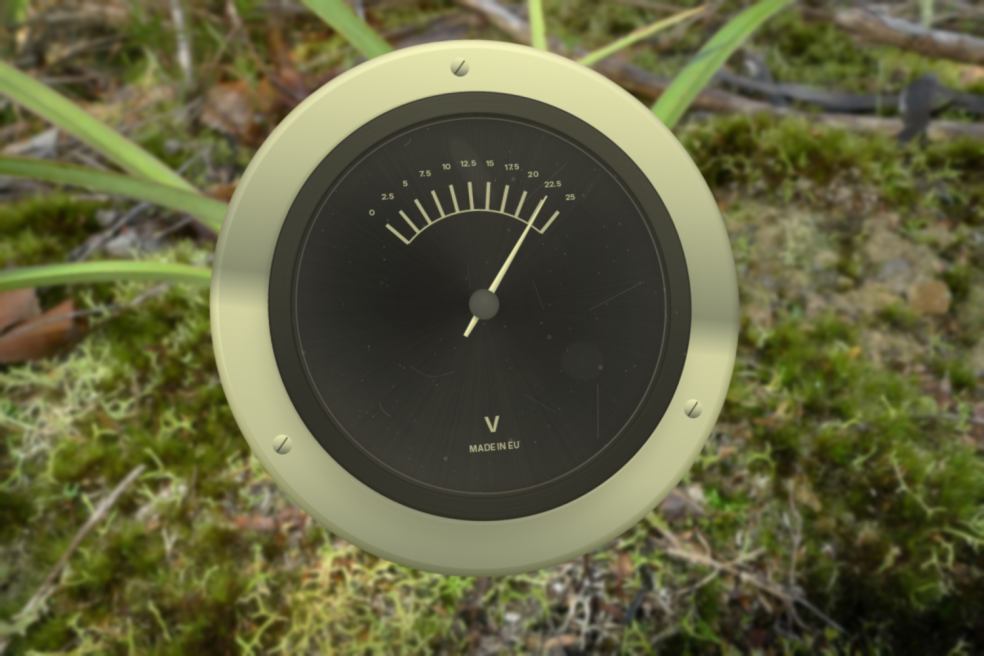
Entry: 22.5 V
